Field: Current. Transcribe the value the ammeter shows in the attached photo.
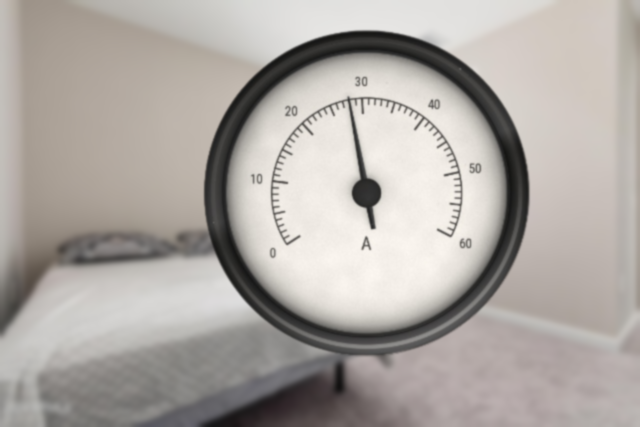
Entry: 28 A
